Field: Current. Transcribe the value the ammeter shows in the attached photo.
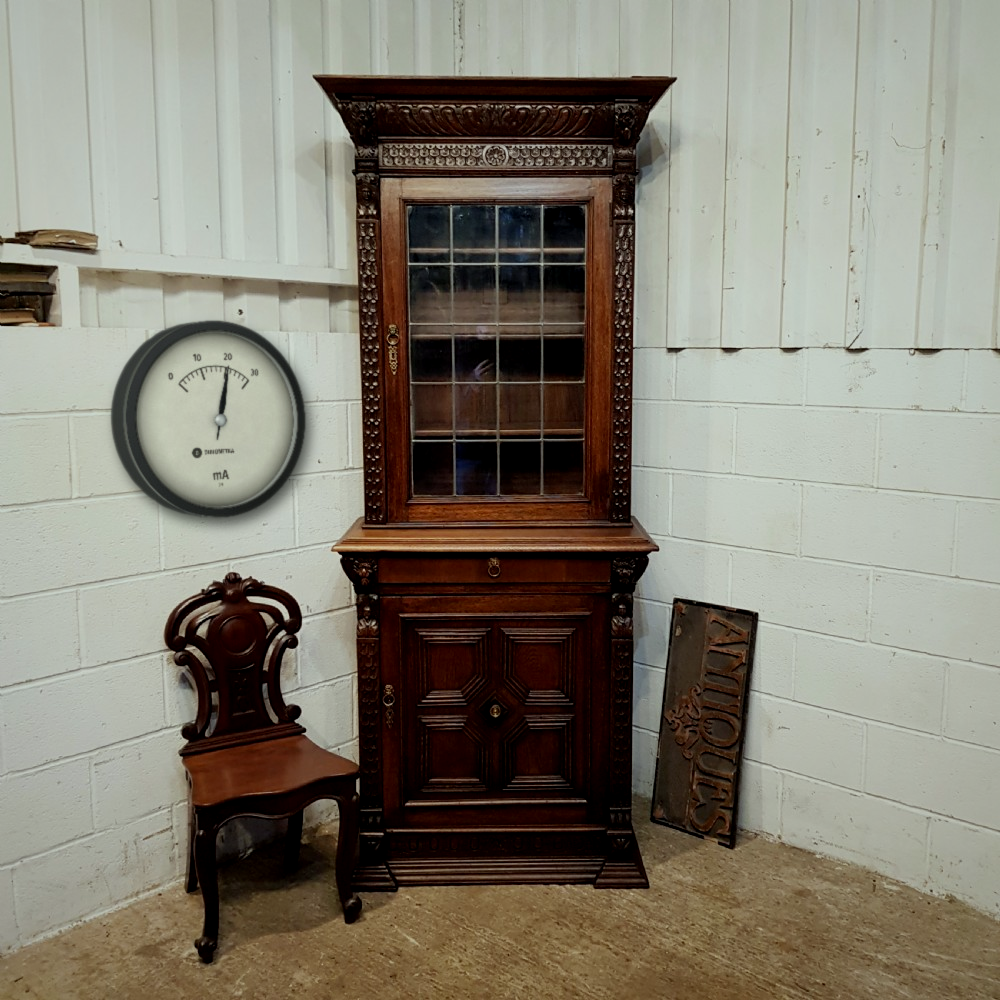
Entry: 20 mA
